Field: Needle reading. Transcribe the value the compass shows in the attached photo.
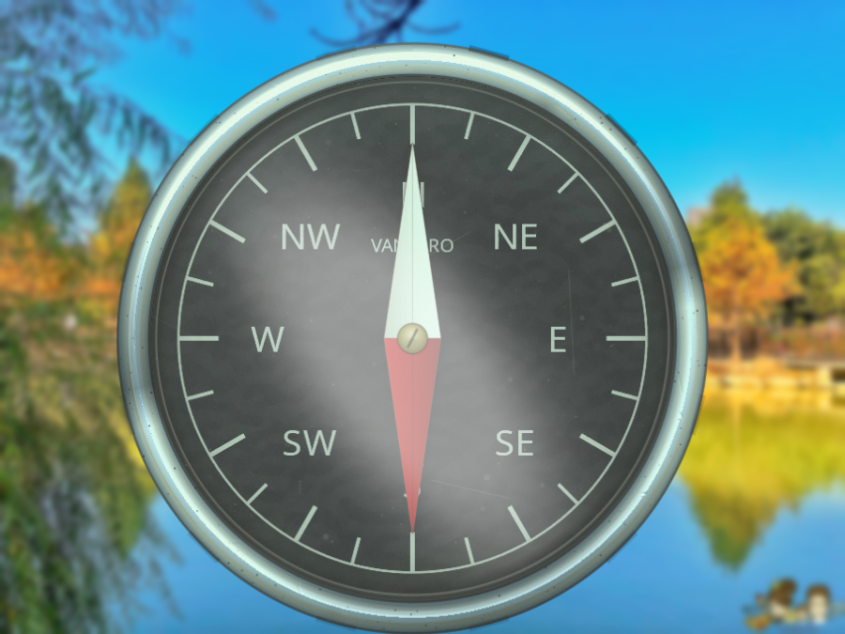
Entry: 180 °
